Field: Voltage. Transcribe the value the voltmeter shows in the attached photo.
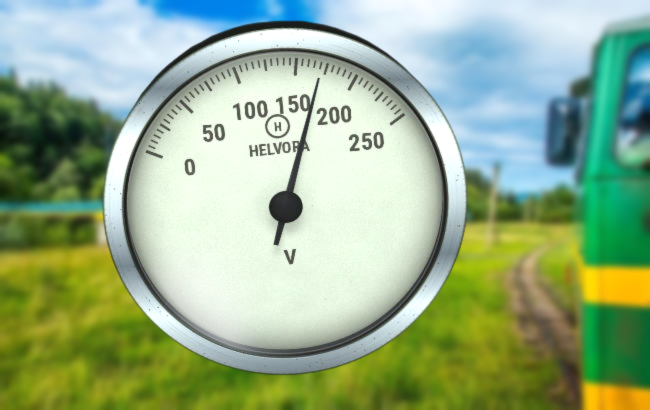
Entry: 170 V
